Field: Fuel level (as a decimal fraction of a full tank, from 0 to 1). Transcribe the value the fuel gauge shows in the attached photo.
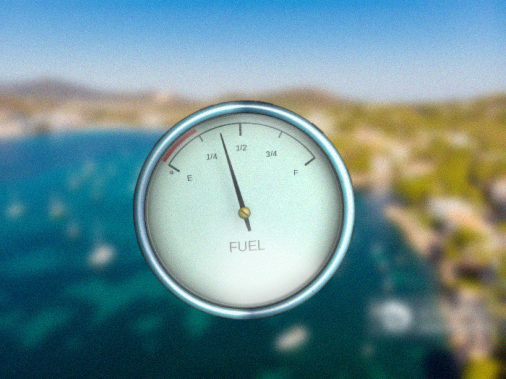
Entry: 0.375
